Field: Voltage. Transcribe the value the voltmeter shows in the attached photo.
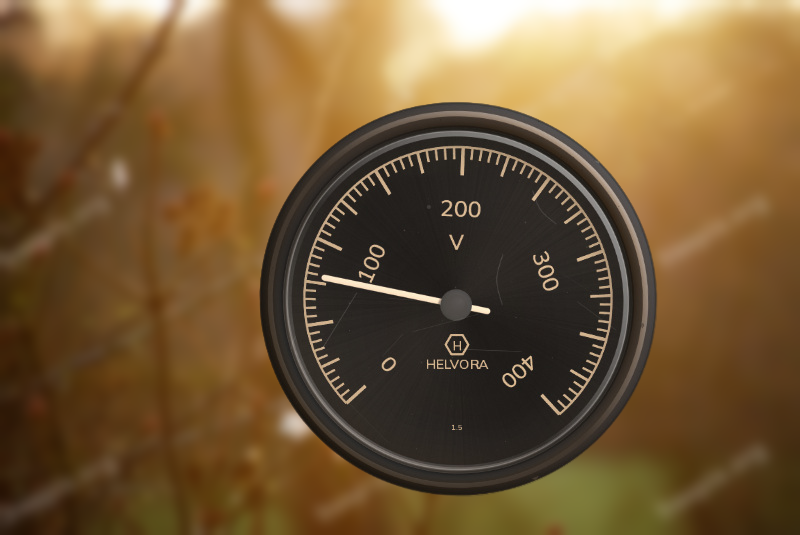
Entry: 80 V
